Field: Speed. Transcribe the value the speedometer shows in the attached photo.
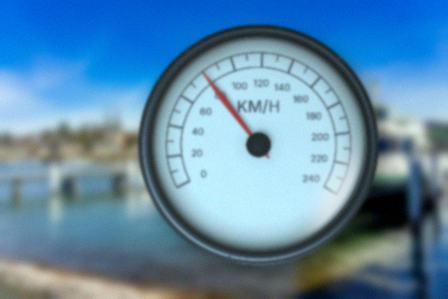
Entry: 80 km/h
